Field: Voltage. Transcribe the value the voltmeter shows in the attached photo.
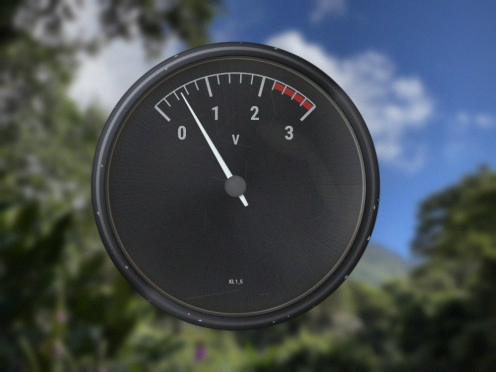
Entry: 0.5 V
